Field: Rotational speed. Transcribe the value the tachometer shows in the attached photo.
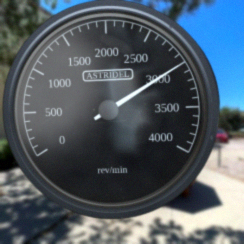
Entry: 3000 rpm
